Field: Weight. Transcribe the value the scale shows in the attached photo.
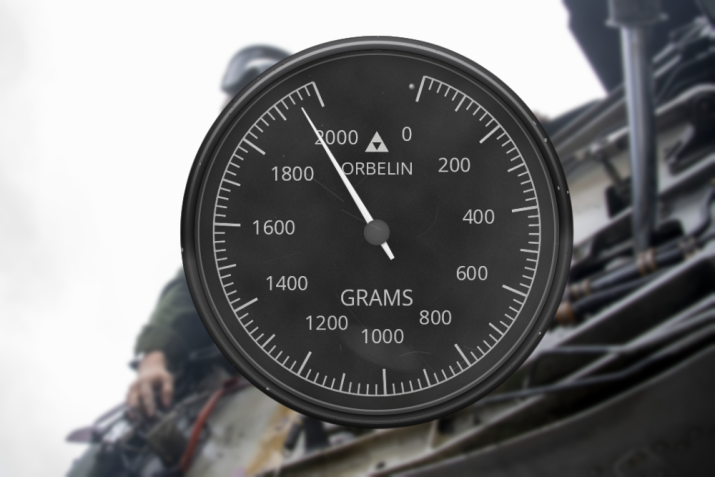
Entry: 1950 g
